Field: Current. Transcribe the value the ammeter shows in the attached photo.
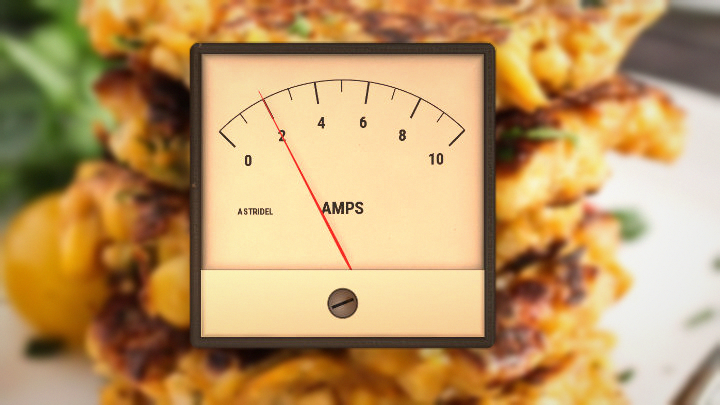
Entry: 2 A
